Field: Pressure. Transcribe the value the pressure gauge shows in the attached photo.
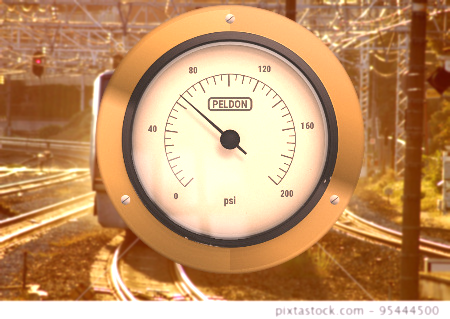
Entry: 65 psi
